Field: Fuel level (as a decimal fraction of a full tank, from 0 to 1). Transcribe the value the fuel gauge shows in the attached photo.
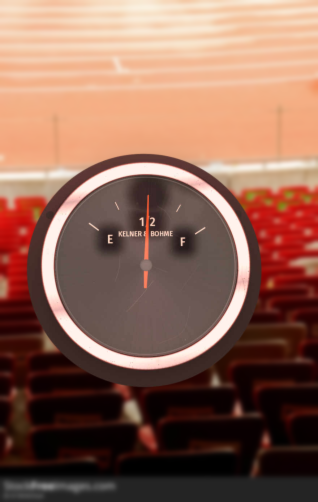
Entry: 0.5
